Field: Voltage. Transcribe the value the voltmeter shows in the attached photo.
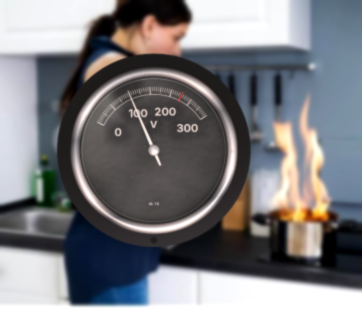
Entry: 100 V
